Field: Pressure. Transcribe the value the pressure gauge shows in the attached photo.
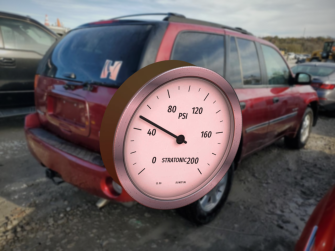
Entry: 50 psi
